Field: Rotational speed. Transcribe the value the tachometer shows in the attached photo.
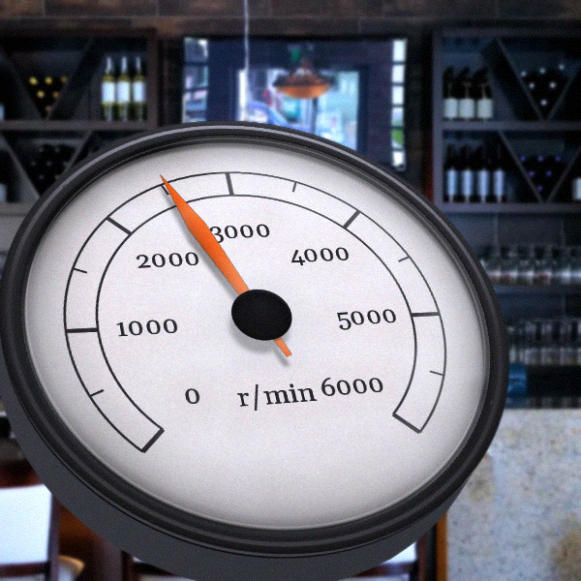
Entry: 2500 rpm
